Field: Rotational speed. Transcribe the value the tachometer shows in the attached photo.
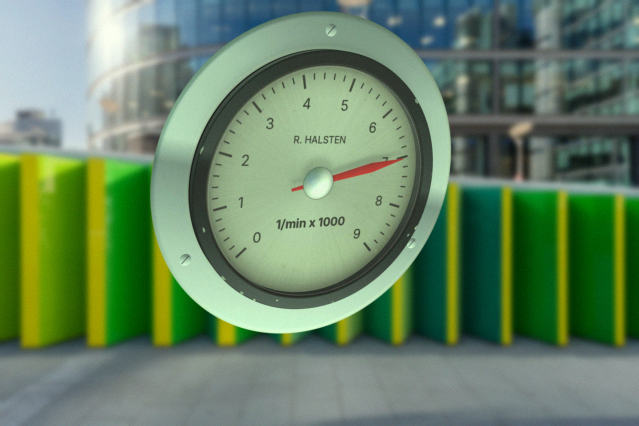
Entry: 7000 rpm
